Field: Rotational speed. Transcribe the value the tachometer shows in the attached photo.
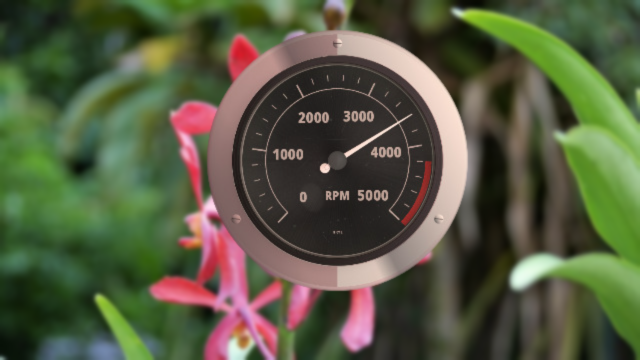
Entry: 3600 rpm
